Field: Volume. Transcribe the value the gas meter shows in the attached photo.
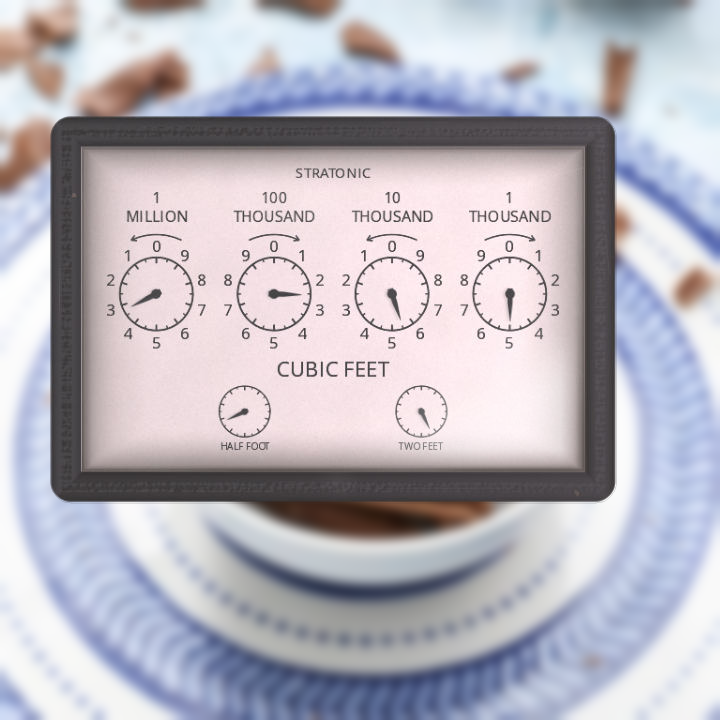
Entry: 325500 ft³
